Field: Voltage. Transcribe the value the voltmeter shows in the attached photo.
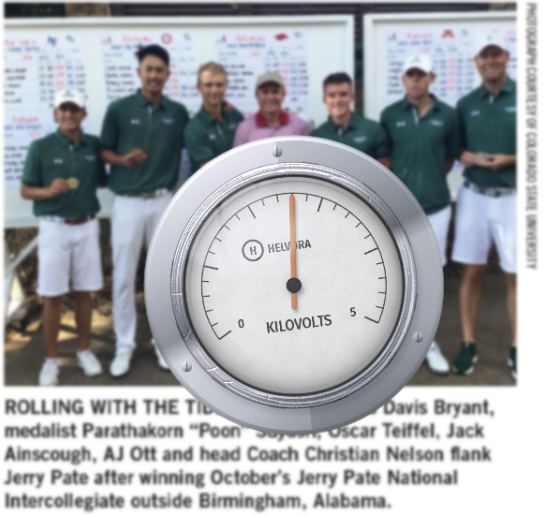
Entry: 2.6 kV
